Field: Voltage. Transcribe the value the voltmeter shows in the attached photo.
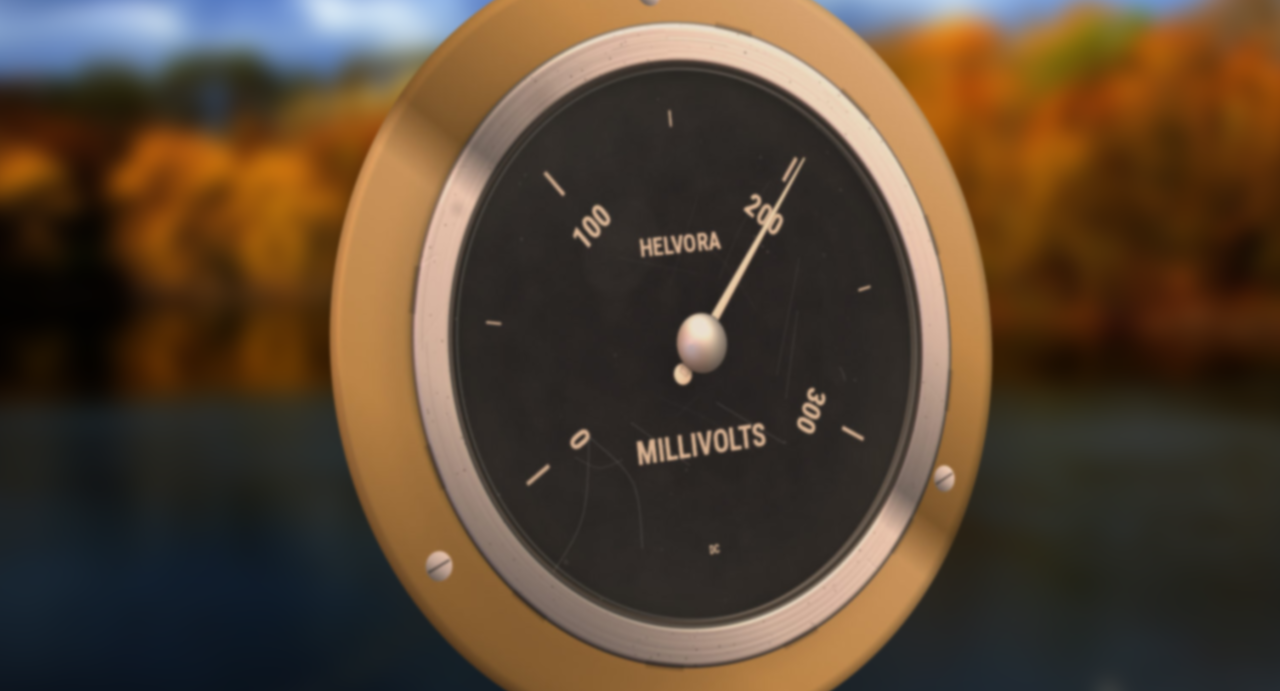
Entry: 200 mV
